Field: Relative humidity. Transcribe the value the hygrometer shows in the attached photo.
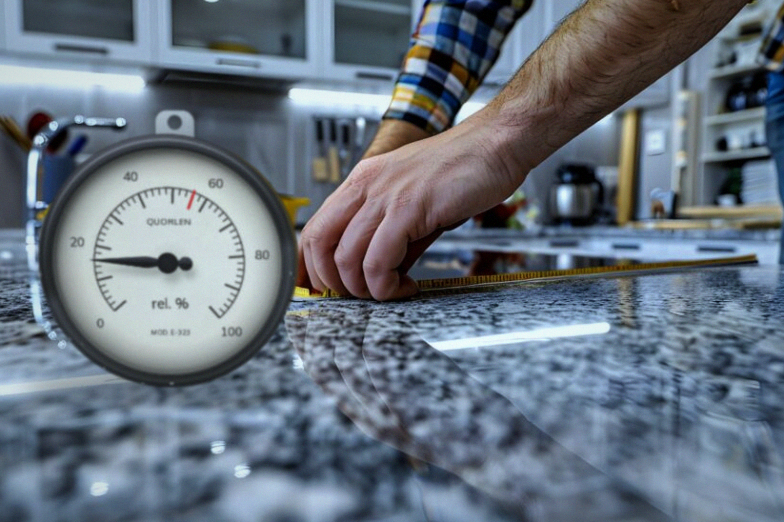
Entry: 16 %
